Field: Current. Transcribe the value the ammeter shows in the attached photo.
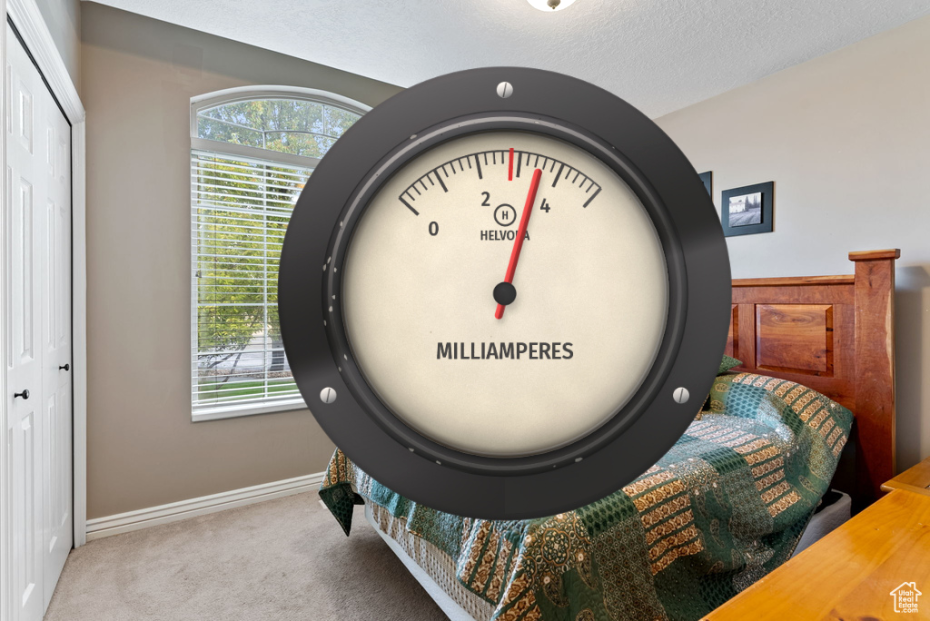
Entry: 3.5 mA
